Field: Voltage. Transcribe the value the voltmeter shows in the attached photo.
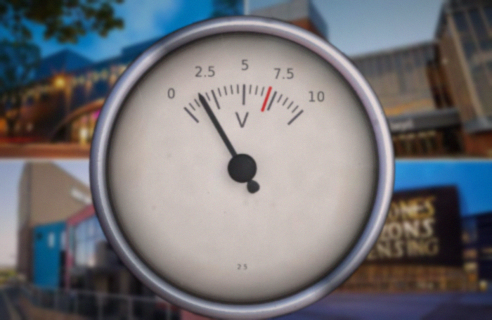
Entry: 1.5 V
